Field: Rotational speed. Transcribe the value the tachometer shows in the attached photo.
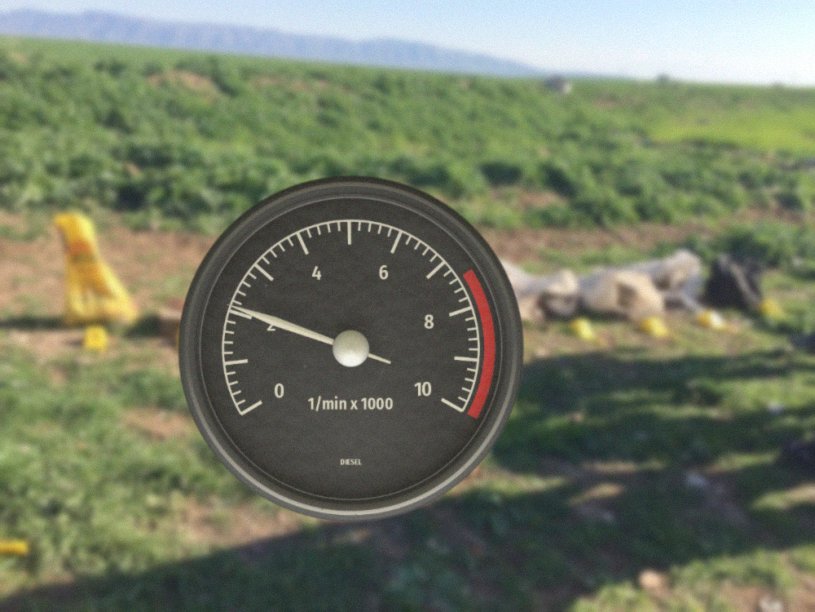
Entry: 2100 rpm
